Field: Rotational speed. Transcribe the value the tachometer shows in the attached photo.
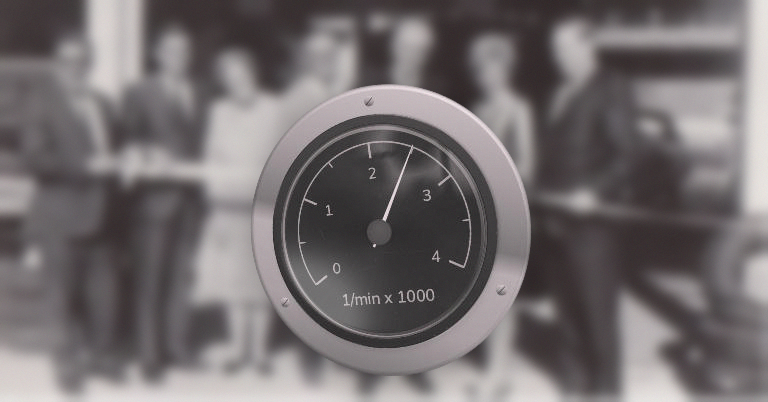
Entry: 2500 rpm
